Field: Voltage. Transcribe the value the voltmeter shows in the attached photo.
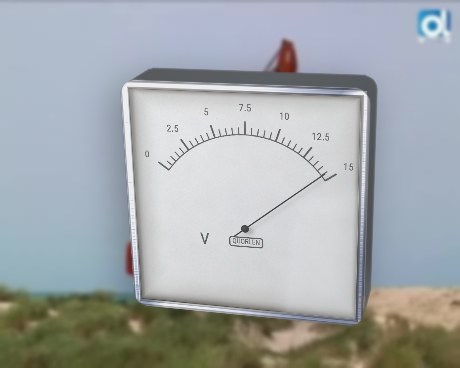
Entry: 14.5 V
